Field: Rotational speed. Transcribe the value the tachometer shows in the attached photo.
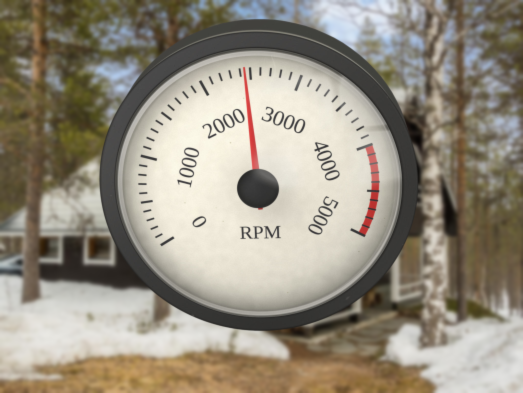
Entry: 2450 rpm
